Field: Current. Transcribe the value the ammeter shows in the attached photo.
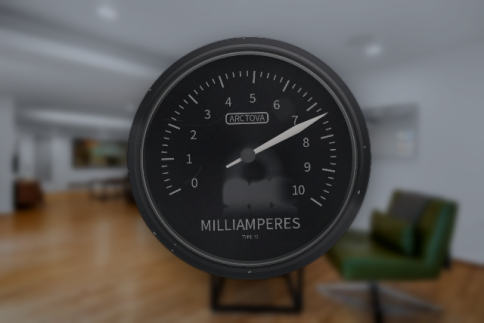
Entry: 7.4 mA
